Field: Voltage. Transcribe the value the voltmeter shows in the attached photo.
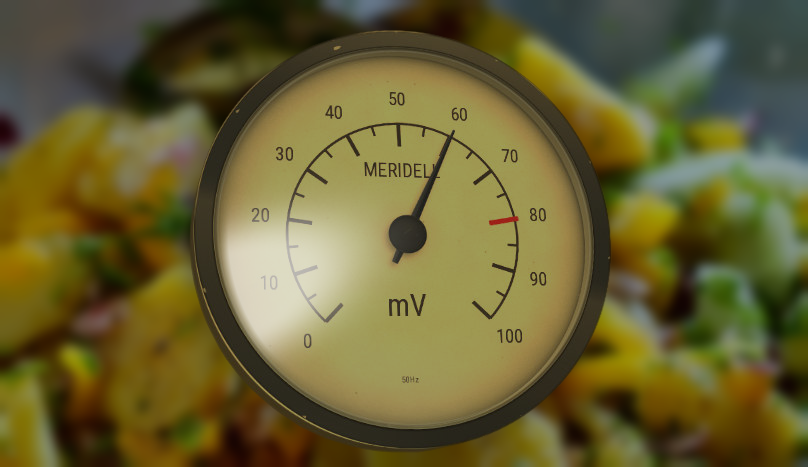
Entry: 60 mV
